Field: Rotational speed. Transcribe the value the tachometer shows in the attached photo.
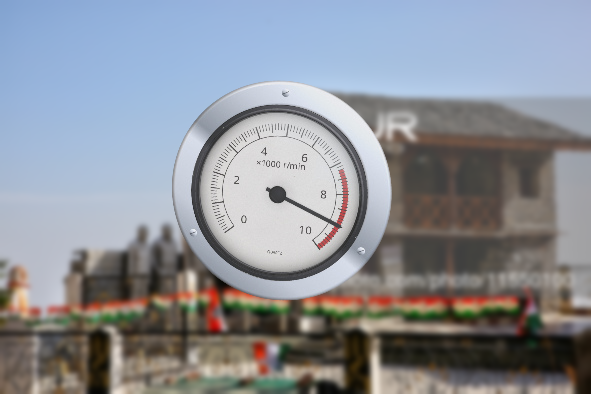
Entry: 9000 rpm
